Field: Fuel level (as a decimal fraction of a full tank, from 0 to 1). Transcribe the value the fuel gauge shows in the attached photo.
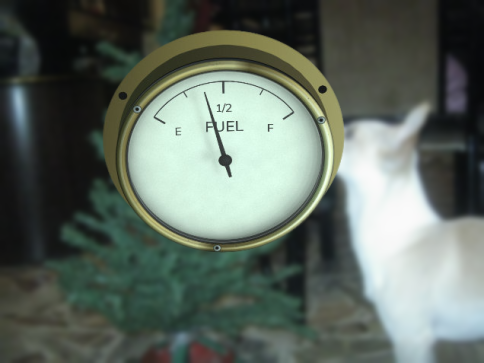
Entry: 0.375
